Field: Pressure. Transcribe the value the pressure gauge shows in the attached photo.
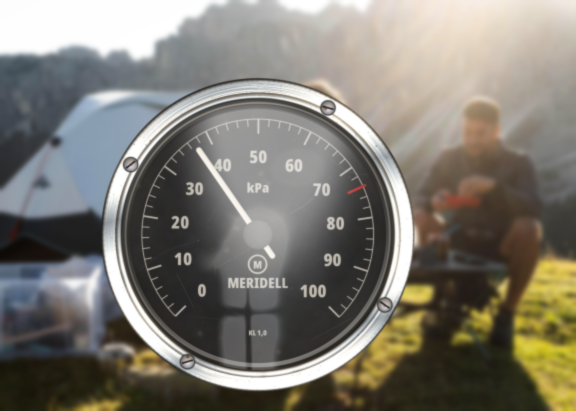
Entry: 37 kPa
